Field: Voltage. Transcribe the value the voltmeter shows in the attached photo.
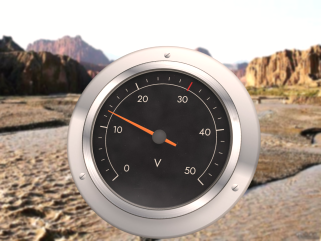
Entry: 13 V
